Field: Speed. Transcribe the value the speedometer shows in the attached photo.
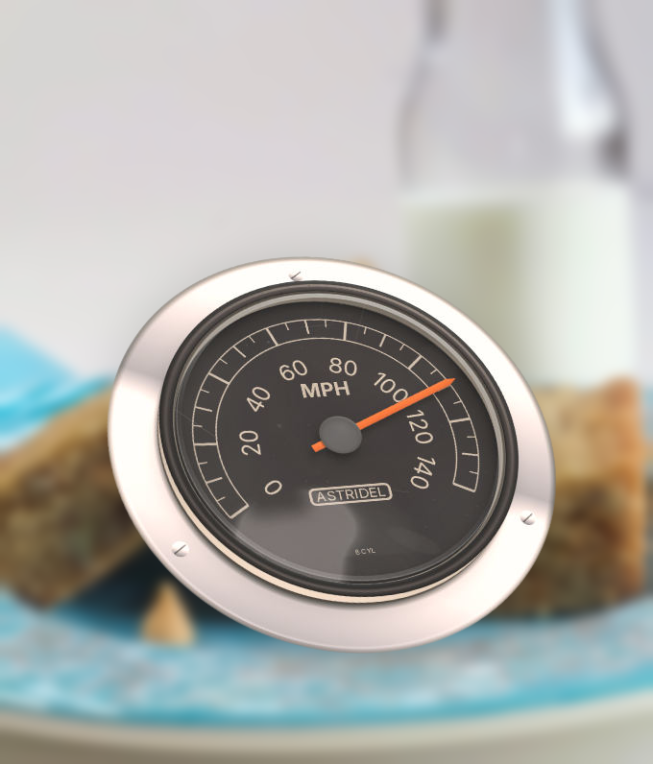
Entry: 110 mph
